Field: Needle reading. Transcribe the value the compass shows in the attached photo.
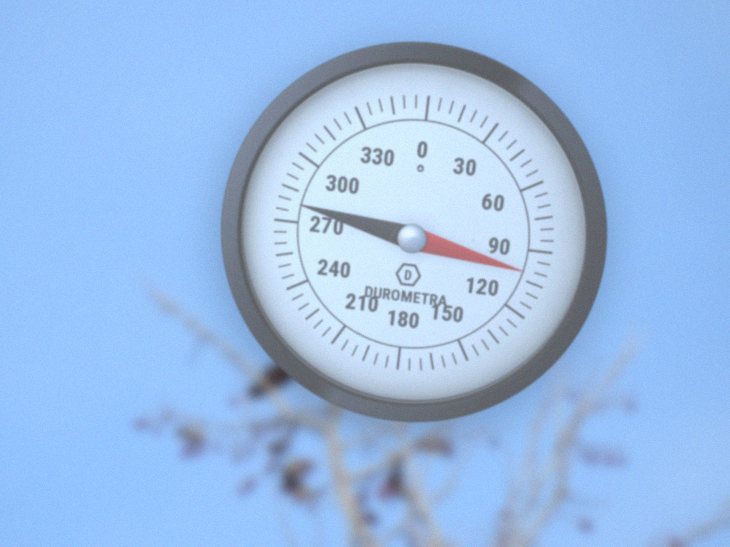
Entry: 100 °
